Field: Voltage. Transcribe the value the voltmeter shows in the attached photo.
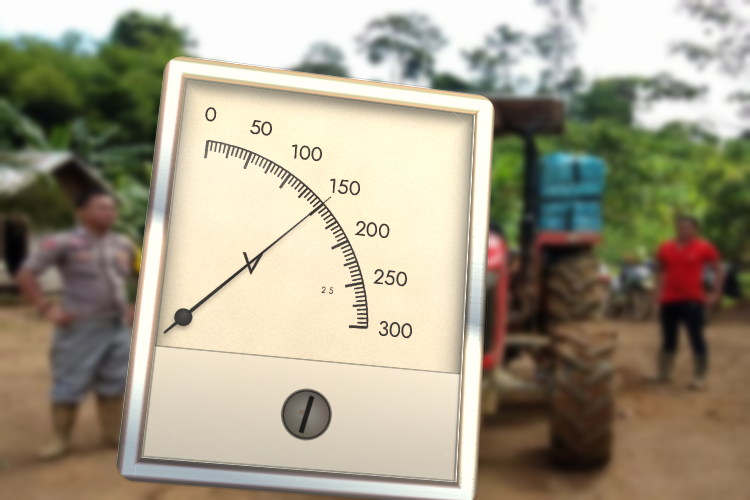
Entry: 150 V
